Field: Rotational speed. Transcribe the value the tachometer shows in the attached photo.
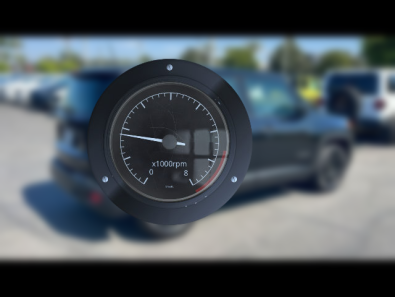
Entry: 1800 rpm
